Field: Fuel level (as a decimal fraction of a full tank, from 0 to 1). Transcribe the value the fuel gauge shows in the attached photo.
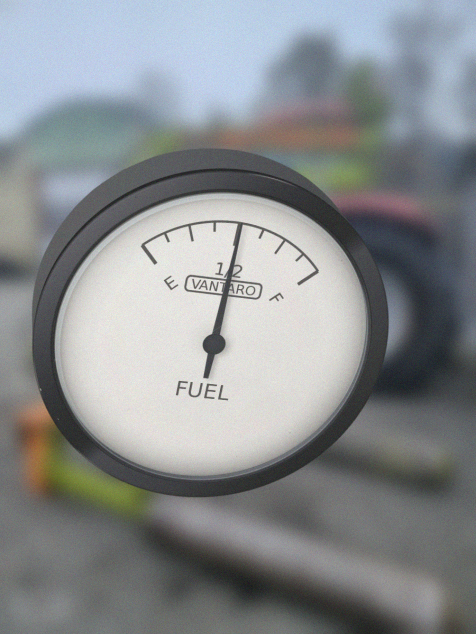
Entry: 0.5
